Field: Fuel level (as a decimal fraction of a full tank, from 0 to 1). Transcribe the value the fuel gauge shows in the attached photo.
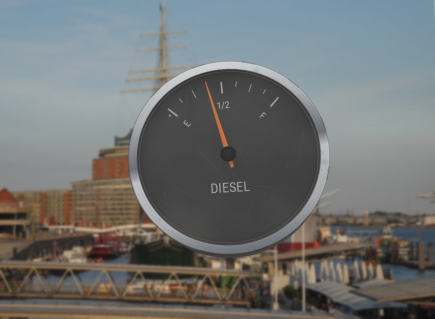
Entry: 0.375
